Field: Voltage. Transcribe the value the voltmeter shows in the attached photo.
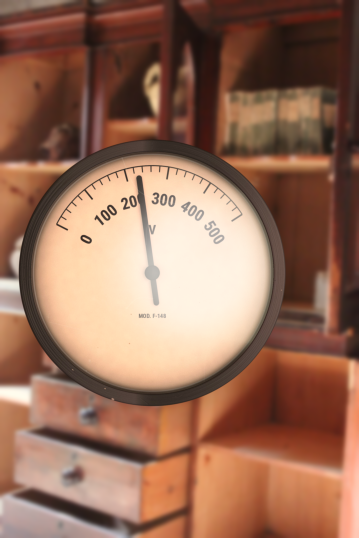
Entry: 230 V
